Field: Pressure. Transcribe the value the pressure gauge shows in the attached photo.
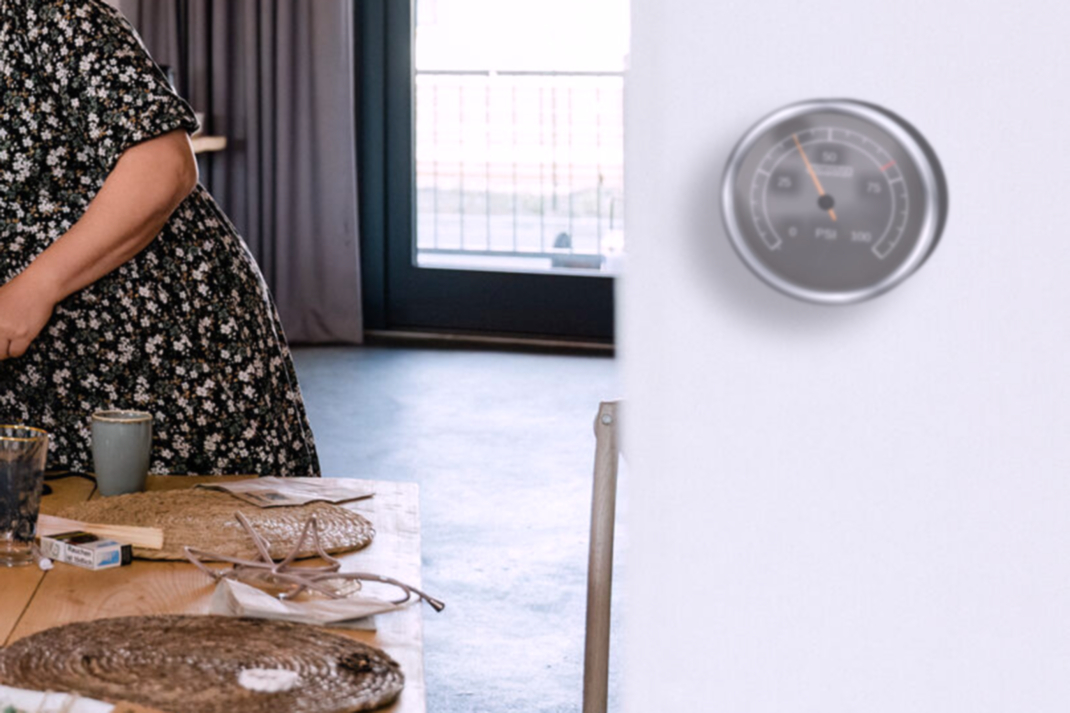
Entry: 40 psi
